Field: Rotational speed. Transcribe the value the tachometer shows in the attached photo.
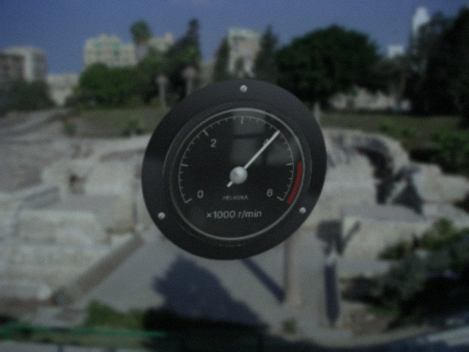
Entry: 4000 rpm
